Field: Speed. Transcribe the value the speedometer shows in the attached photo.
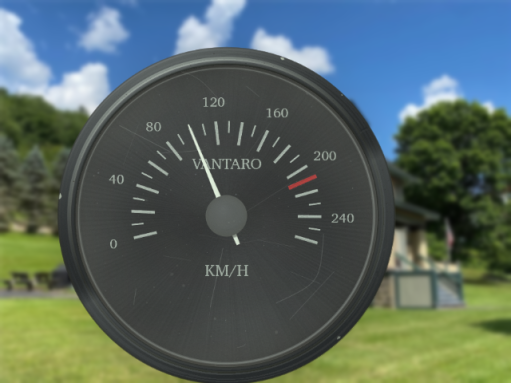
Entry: 100 km/h
